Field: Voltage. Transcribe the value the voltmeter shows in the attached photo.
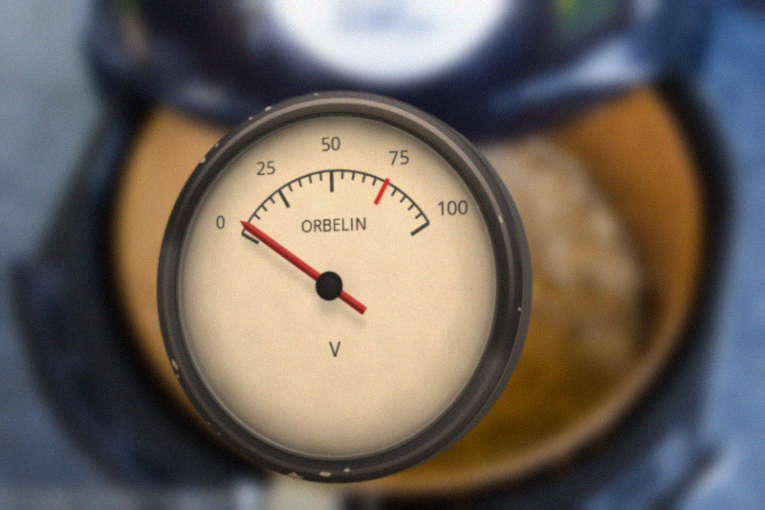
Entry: 5 V
